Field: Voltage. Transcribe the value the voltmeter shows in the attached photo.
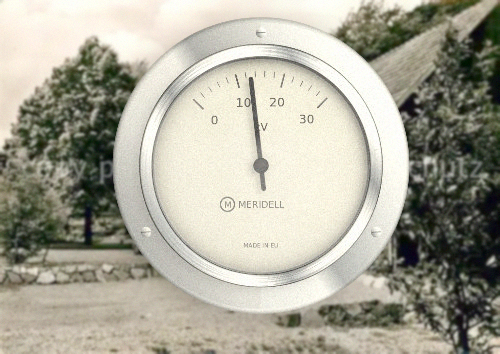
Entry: 13 kV
